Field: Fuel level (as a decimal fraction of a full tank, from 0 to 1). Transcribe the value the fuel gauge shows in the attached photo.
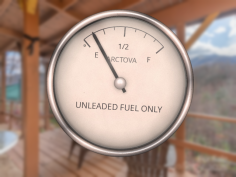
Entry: 0.125
